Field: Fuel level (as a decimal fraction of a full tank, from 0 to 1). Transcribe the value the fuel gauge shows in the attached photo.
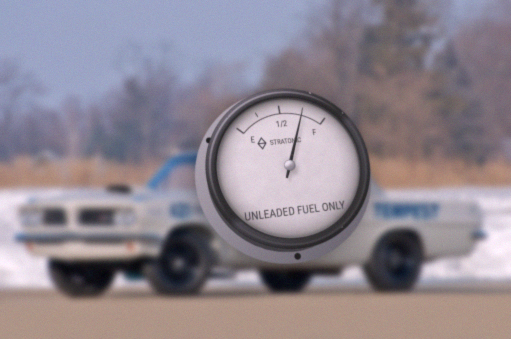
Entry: 0.75
